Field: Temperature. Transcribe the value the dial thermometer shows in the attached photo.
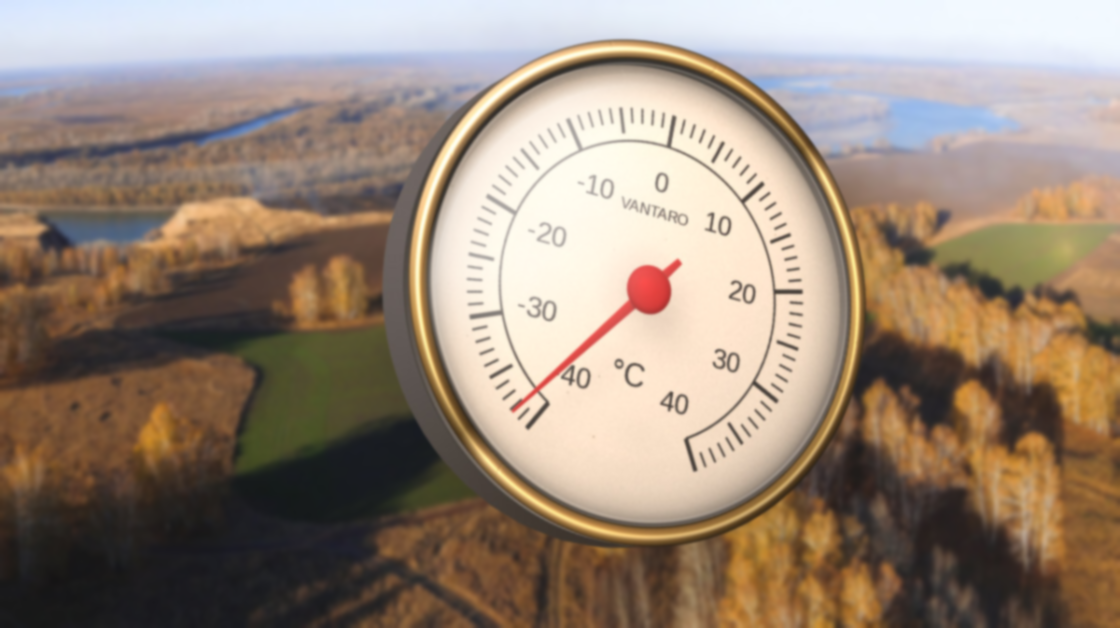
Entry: -38 °C
